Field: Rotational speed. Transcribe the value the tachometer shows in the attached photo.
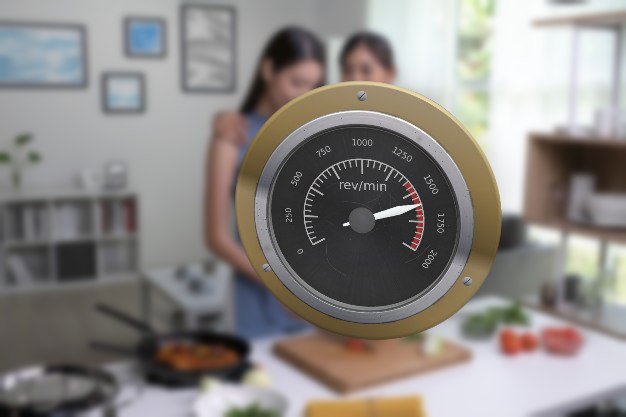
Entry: 1600 rpm
